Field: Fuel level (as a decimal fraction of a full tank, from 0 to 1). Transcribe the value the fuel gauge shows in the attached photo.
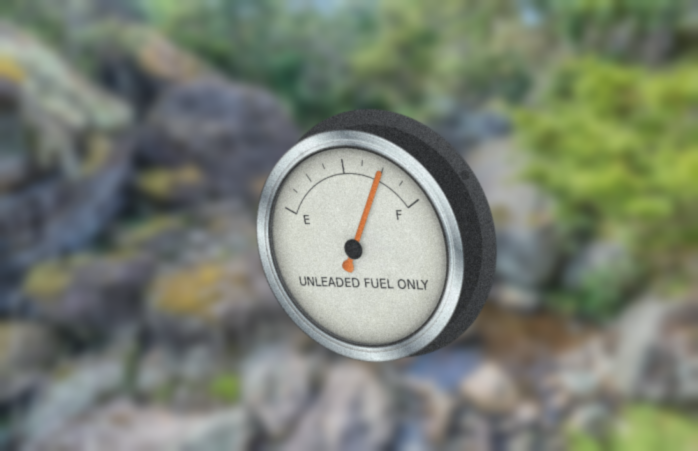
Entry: 0.75
